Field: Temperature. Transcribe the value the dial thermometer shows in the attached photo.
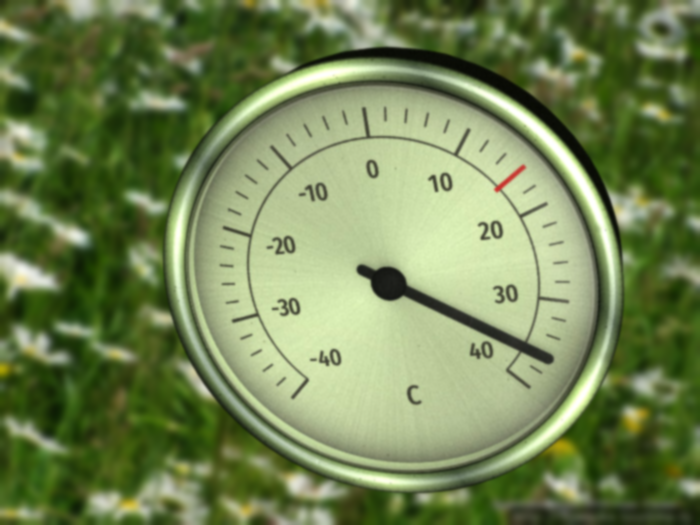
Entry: 36 °C
